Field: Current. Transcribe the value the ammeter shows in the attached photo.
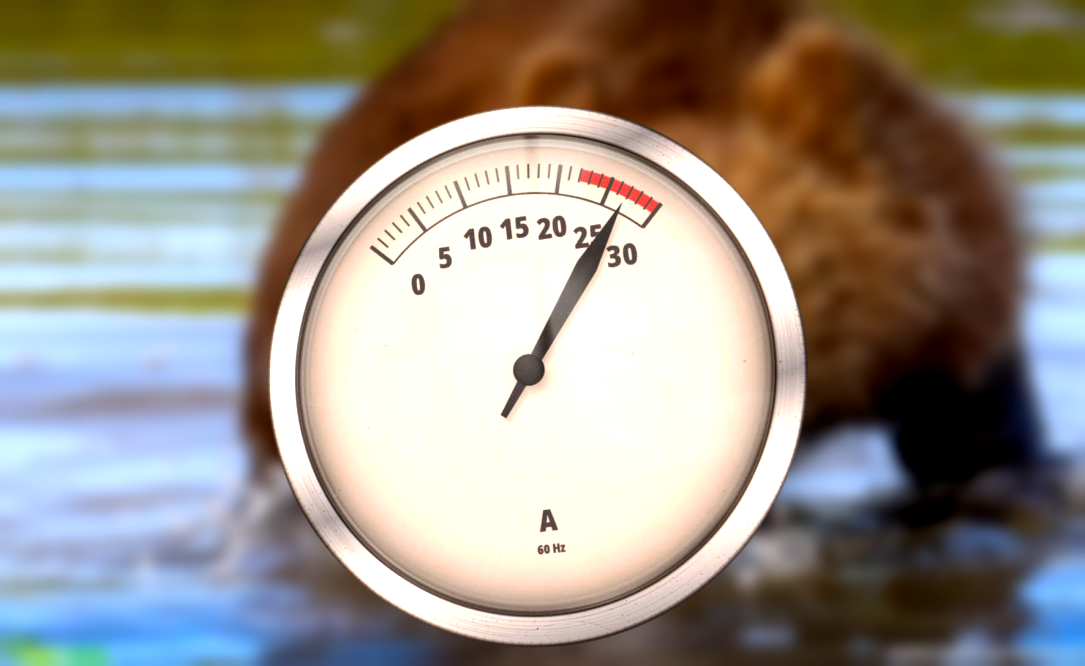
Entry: 27 A
